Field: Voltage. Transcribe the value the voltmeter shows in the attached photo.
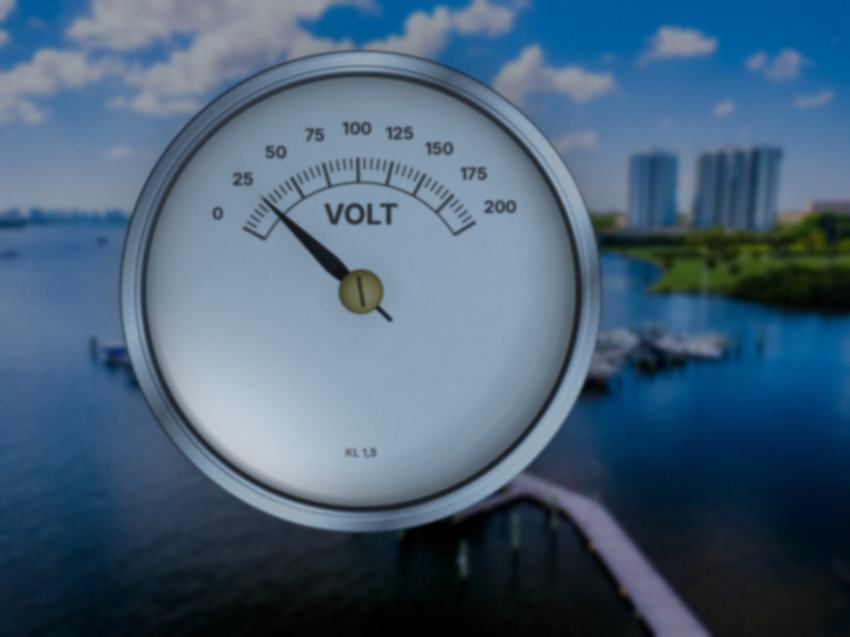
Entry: 25 V
